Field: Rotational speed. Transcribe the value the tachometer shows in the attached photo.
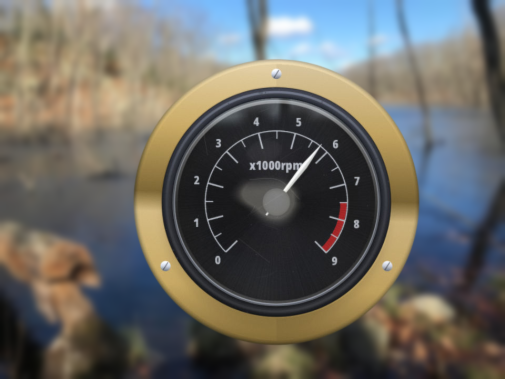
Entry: 5750 rpm
